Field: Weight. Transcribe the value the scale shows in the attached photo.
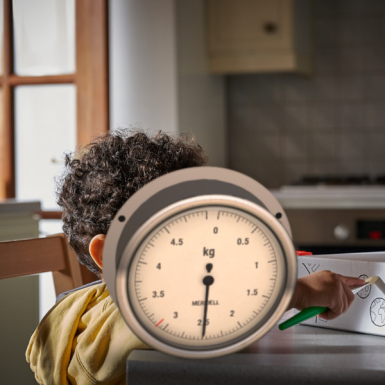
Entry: 2.5 kg
